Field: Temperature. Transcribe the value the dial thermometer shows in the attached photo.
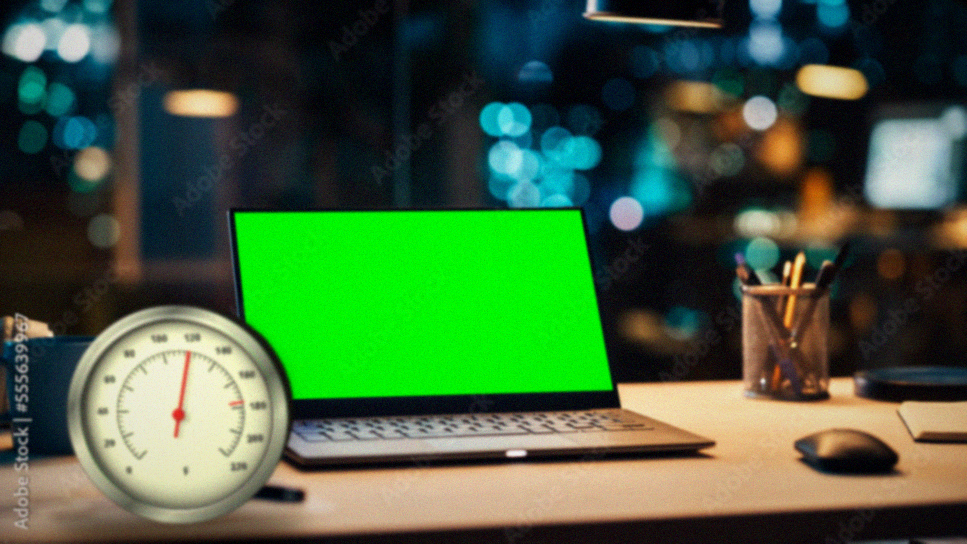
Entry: 120 °F
